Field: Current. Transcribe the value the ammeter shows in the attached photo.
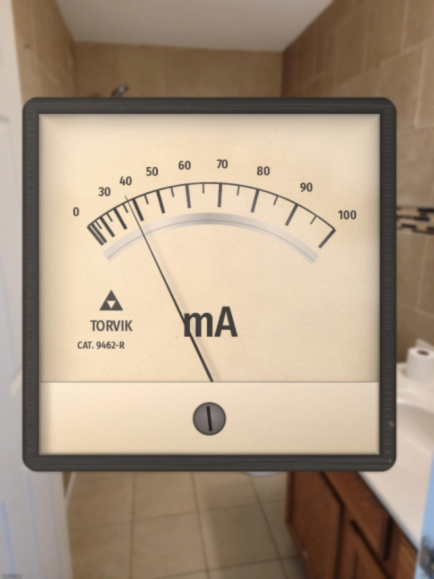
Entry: 37.5 mA
